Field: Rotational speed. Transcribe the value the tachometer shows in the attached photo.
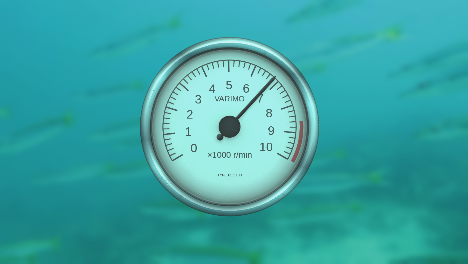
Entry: 6800 rpm
